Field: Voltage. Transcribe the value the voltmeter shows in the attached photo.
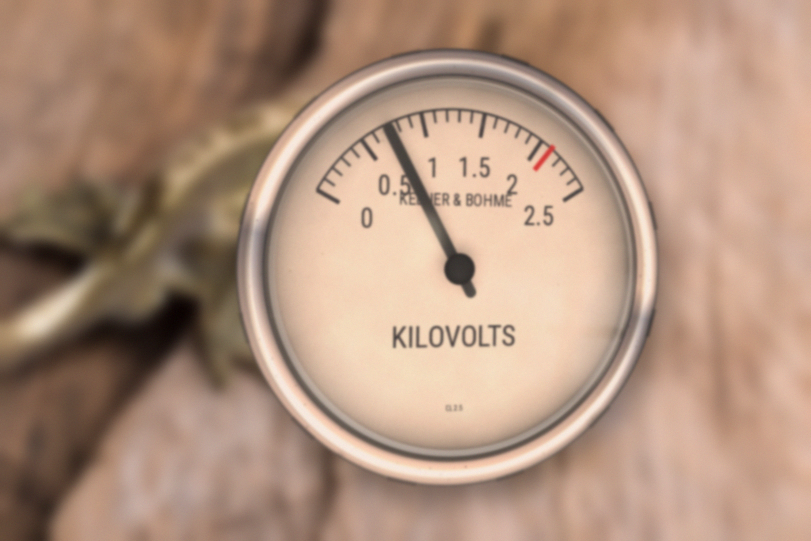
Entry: 0.7 kV
